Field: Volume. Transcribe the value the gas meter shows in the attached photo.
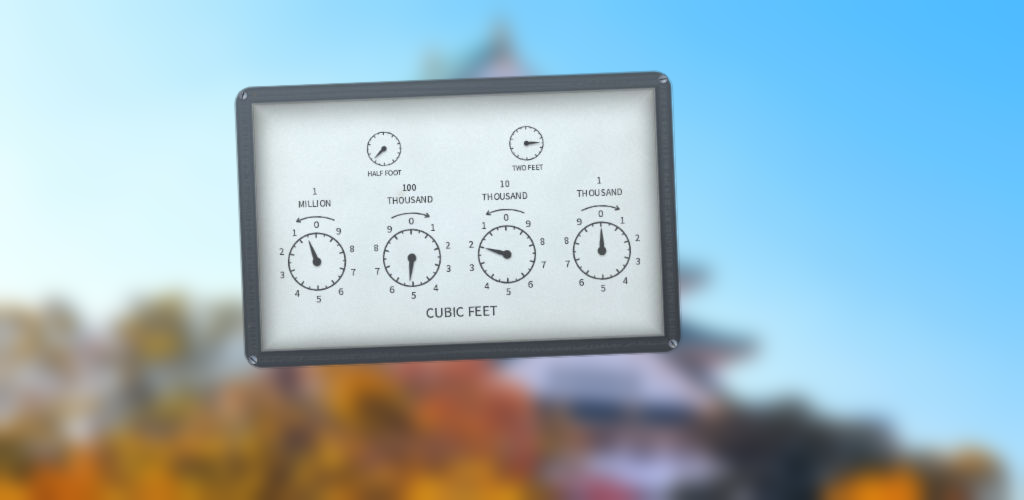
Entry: 52000 ft³
